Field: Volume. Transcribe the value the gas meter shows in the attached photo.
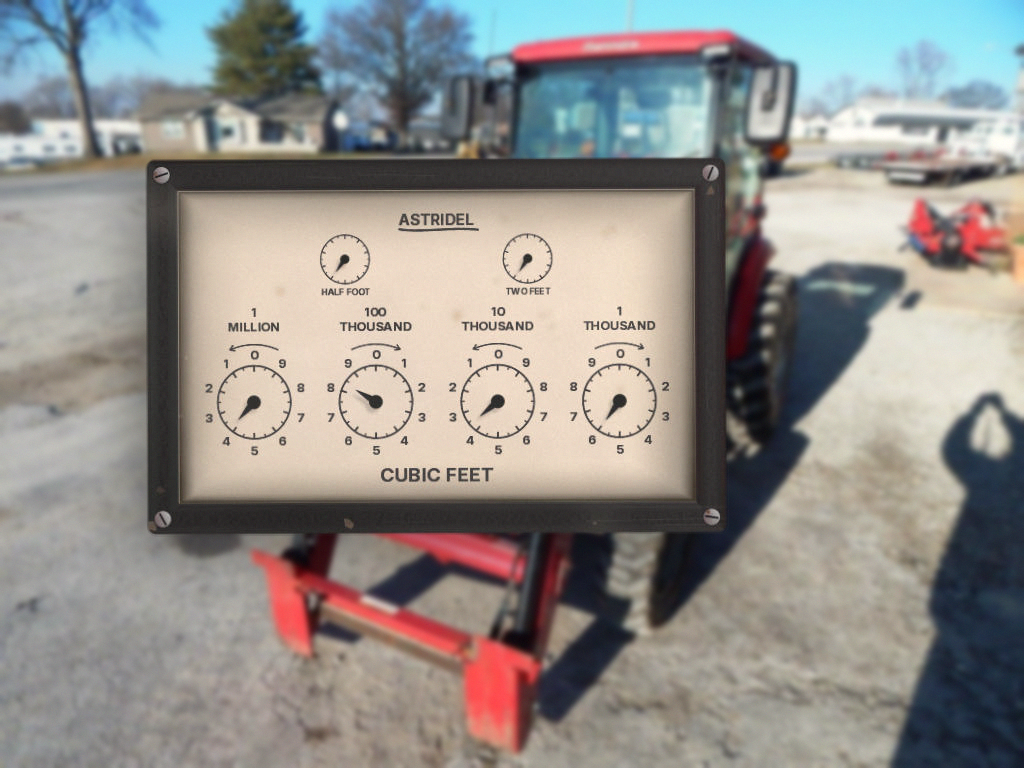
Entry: 383600 ft³
